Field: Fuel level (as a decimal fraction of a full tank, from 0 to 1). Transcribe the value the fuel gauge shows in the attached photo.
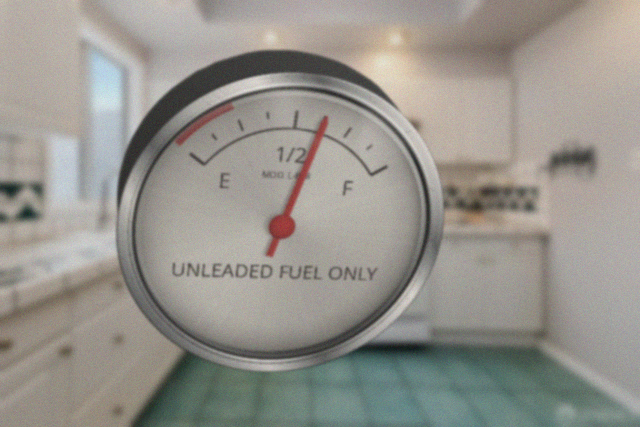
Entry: 0.625
